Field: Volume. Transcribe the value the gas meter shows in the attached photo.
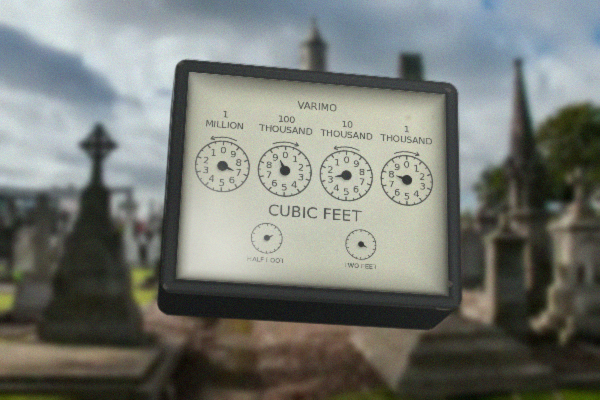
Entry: 692800 ft³
